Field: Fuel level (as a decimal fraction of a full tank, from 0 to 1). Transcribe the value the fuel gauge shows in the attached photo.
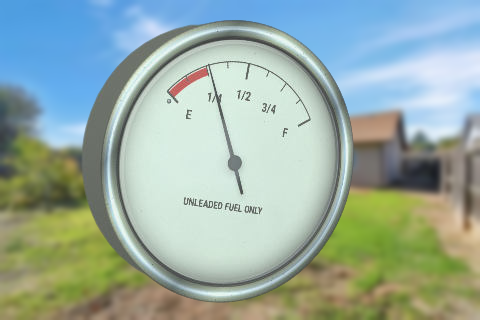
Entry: 0.25
